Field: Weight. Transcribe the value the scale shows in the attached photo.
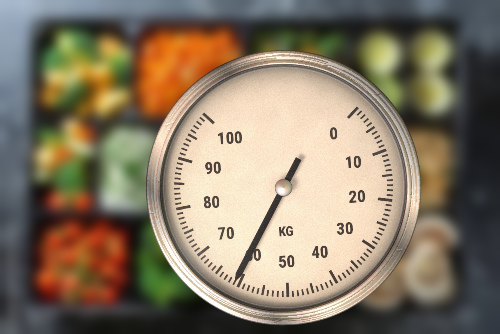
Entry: 61 kg
